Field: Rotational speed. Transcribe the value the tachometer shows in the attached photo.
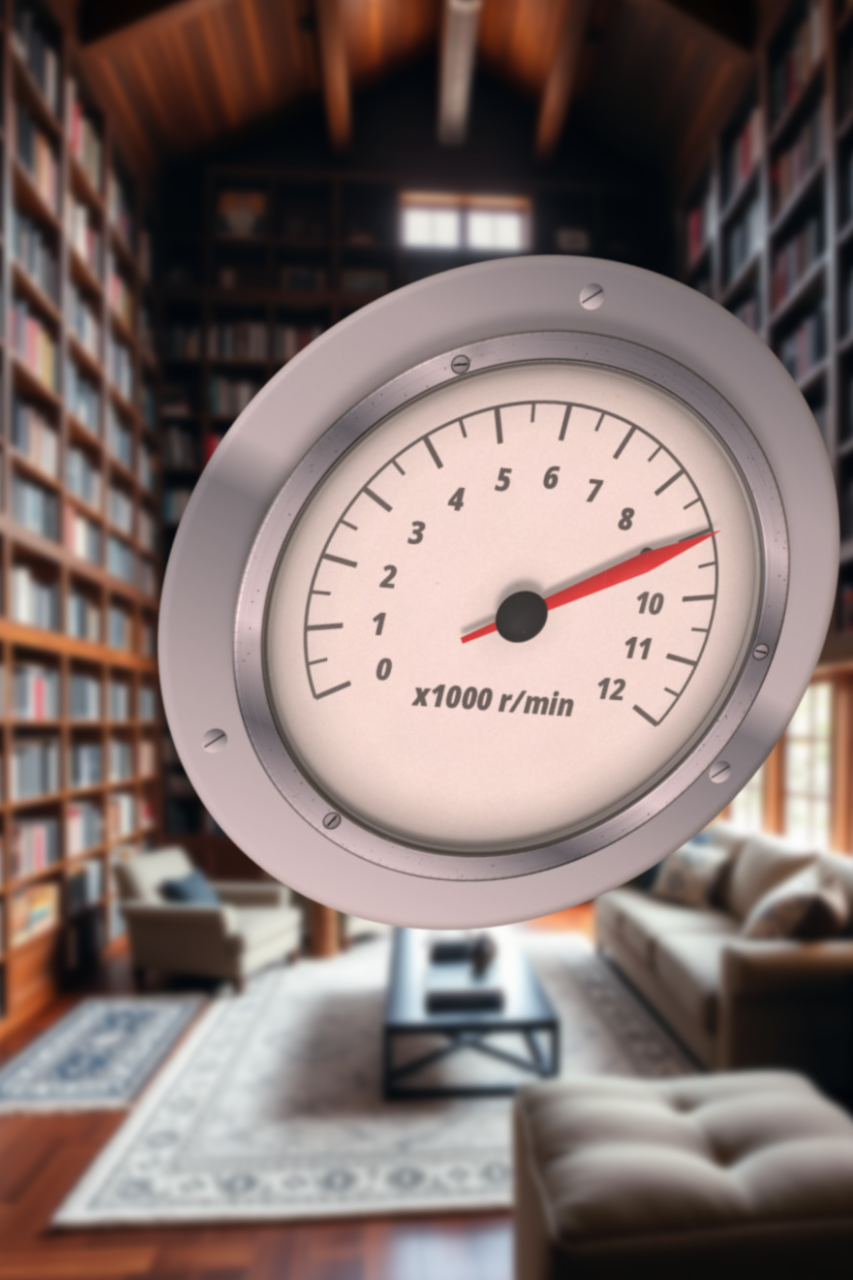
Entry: 9000 rpm
